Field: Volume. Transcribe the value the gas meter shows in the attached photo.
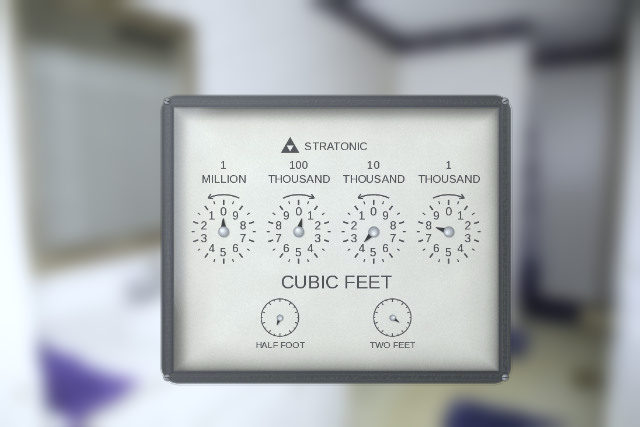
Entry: 3800 ft³
